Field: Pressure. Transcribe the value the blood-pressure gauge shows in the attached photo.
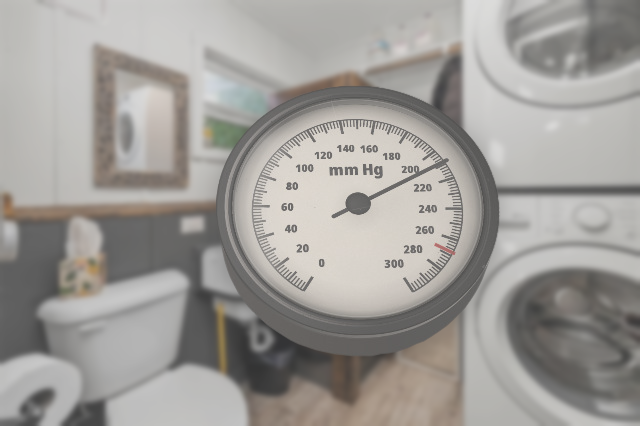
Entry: 210 mmHg
